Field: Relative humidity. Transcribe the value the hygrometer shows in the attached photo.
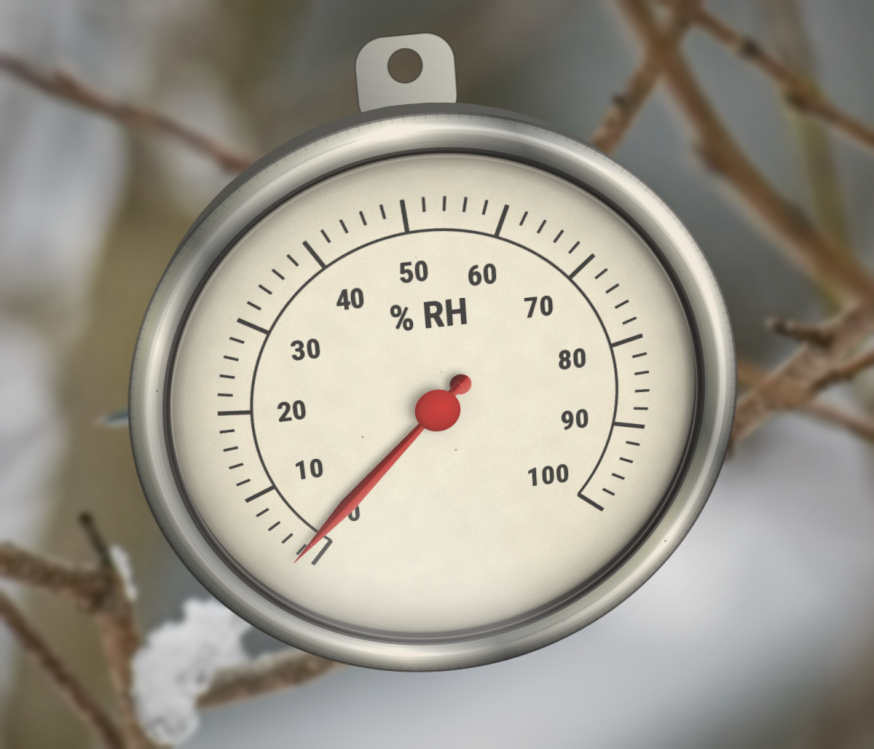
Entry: 2 %
